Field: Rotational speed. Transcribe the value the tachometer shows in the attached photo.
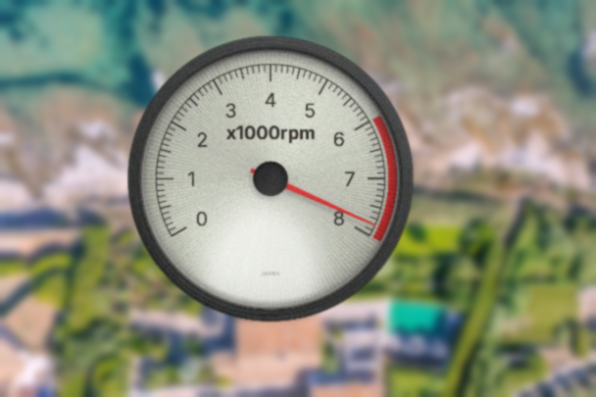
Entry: 7800 rpm
